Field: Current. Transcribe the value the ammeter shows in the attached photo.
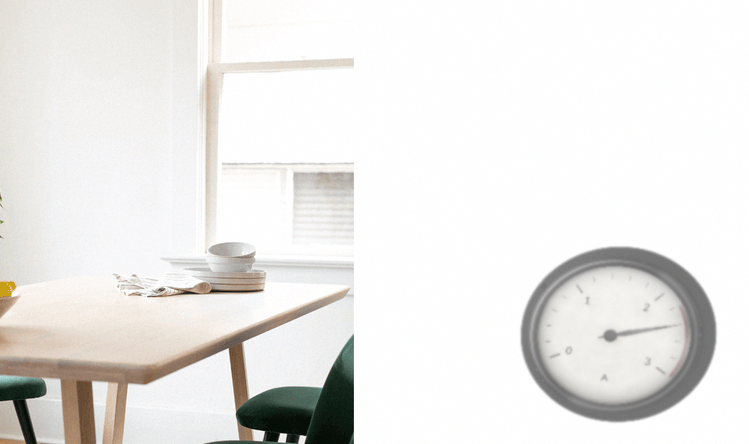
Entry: 2.4 A
